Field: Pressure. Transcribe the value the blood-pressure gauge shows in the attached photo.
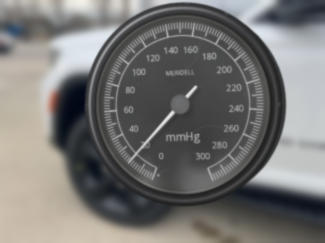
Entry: 20 mmHg
